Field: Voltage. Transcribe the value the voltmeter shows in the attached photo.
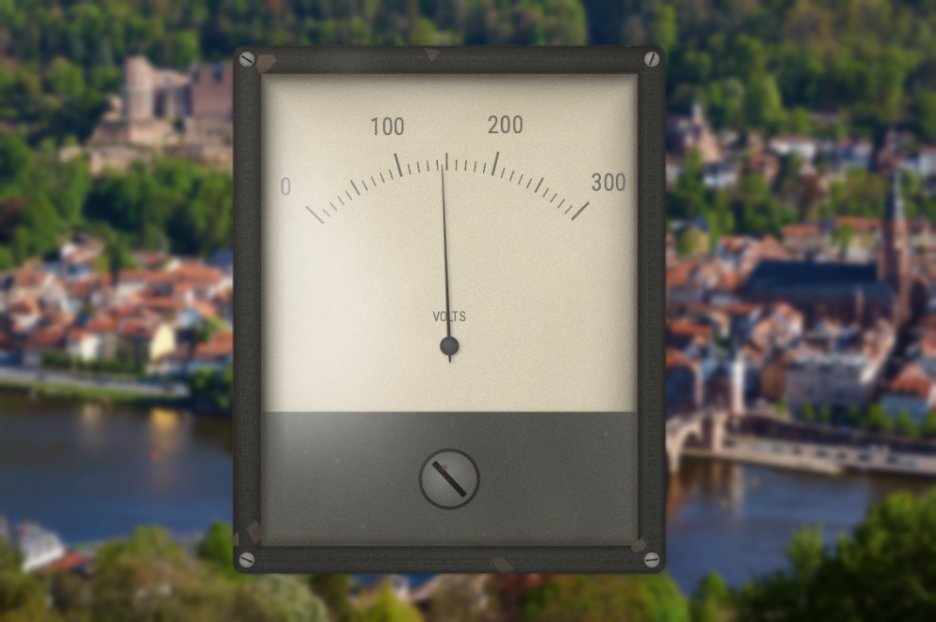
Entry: 145 V
